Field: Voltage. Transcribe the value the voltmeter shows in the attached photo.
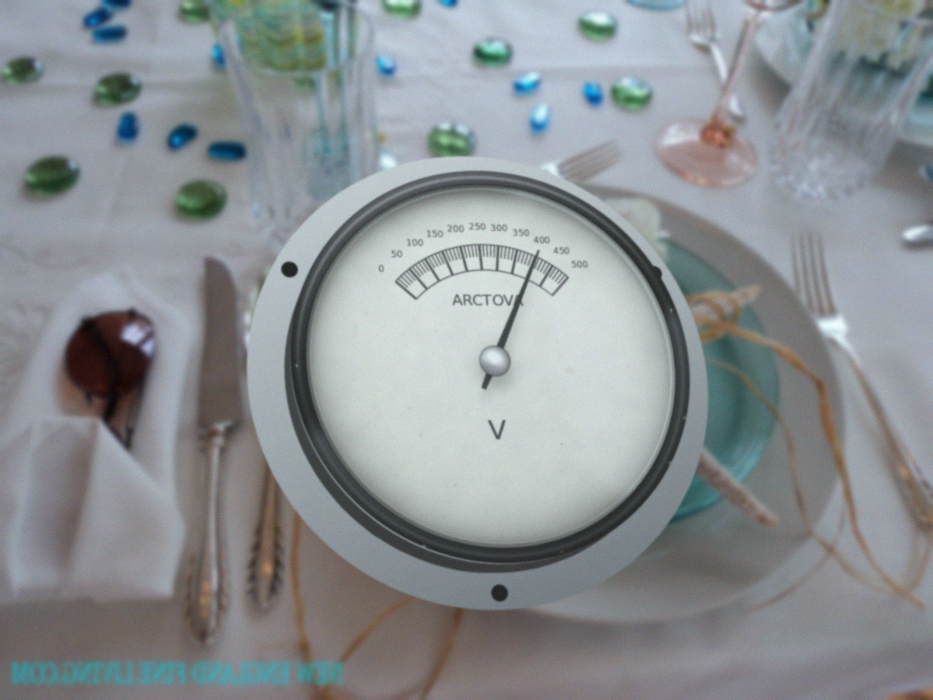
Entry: 400 V
